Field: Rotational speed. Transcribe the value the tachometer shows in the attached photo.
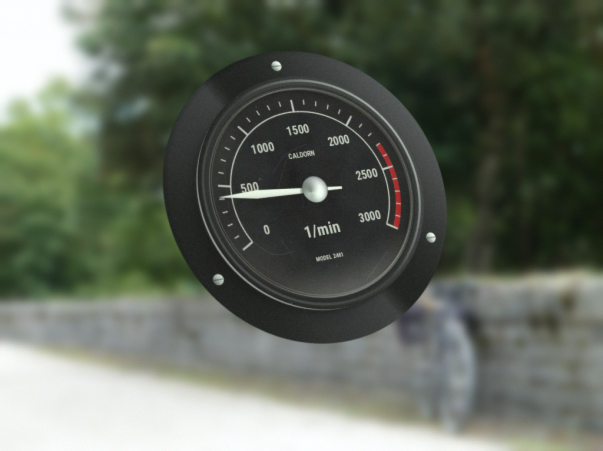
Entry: 400 rpm
